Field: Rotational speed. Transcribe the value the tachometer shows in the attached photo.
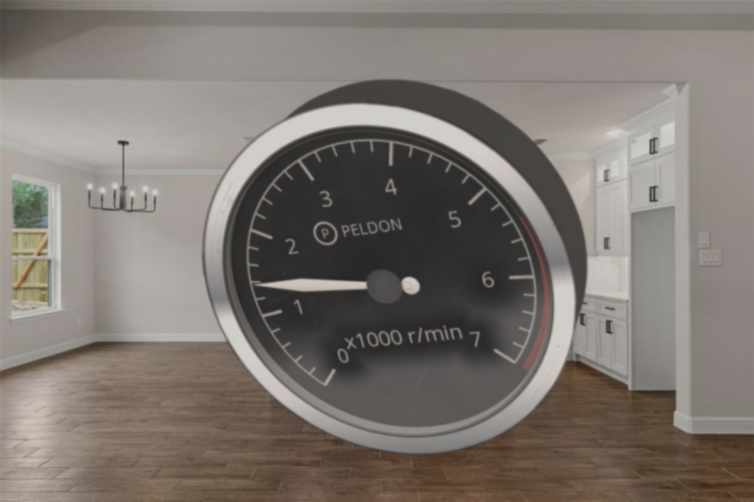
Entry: 1400 rpm
